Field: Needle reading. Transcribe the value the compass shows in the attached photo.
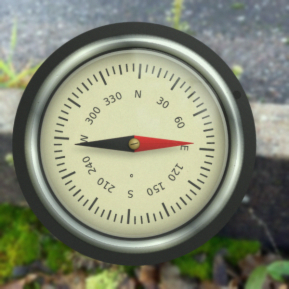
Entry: 85 °
